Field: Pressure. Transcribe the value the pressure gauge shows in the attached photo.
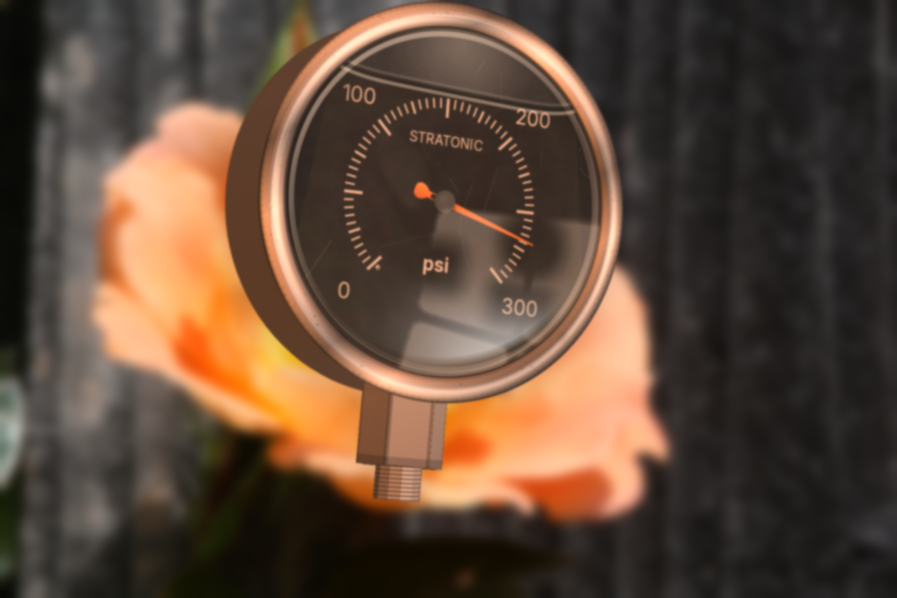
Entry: 270 psi
